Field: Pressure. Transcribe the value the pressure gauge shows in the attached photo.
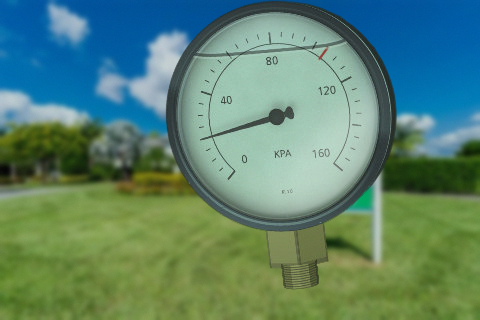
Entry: 20 kPa
